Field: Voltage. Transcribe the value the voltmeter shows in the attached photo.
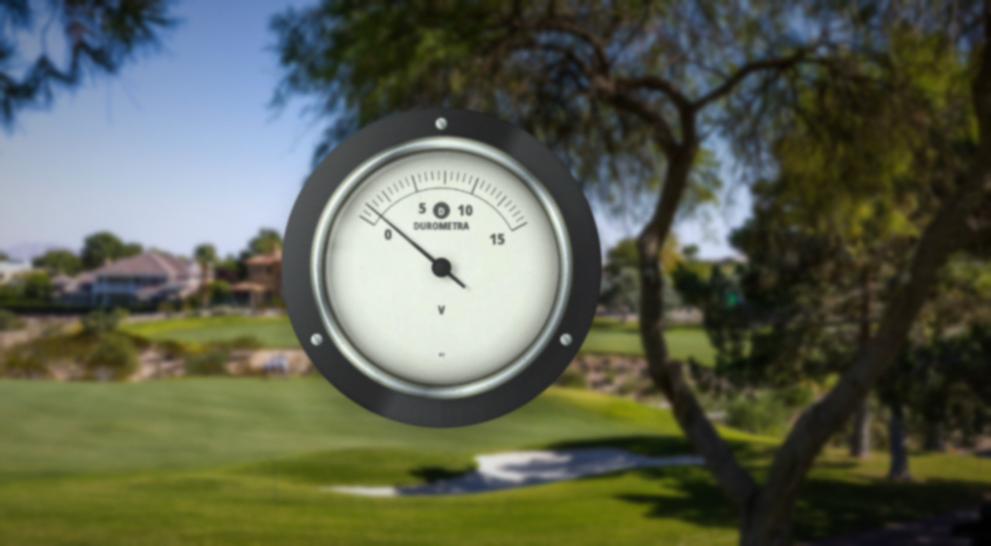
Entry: 1 V
